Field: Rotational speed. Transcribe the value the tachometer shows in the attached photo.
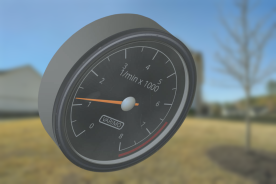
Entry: 1250 rpm
